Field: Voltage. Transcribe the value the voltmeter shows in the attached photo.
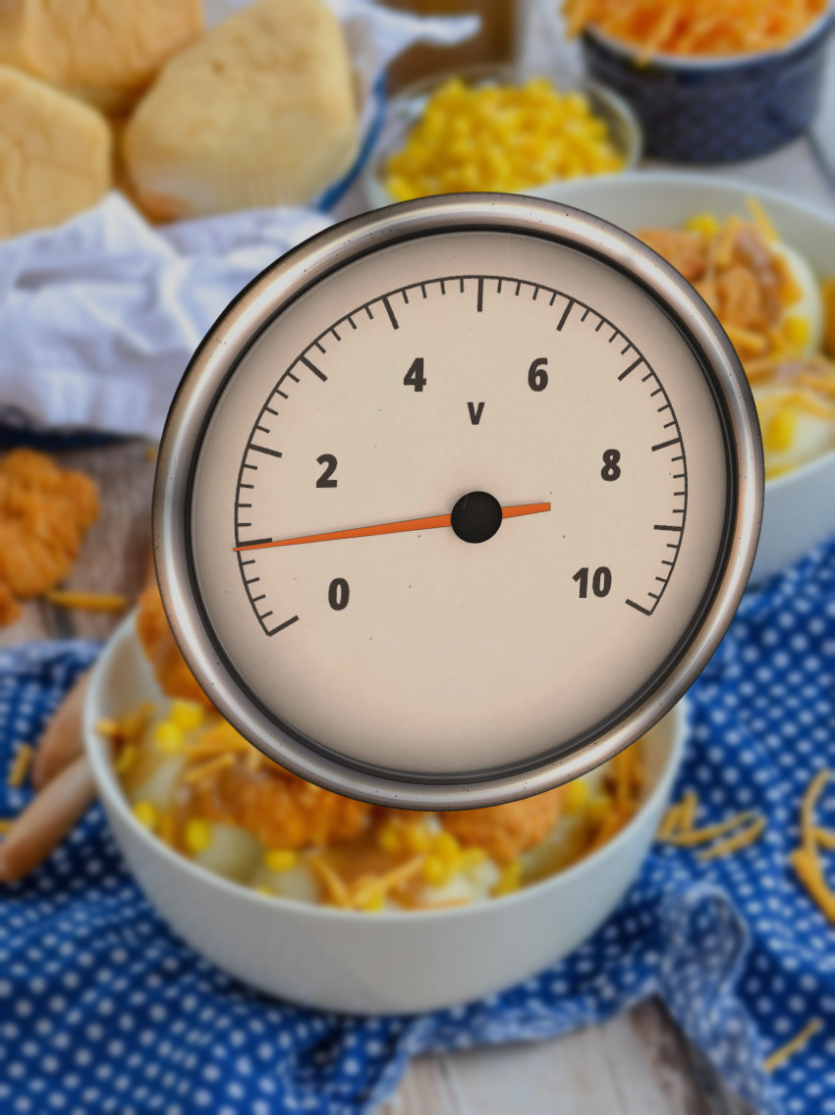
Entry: 1 V
